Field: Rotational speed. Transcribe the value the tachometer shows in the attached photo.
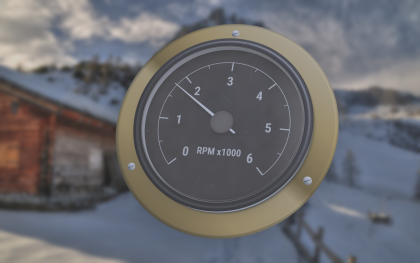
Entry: 1750 rpm
